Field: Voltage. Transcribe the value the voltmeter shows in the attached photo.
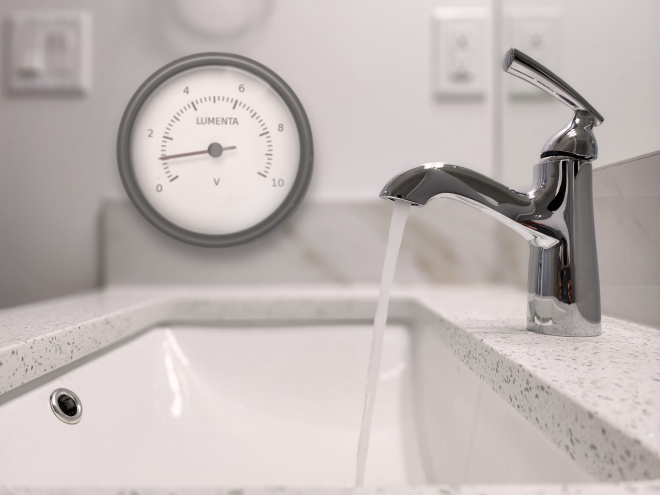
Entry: 1 V
